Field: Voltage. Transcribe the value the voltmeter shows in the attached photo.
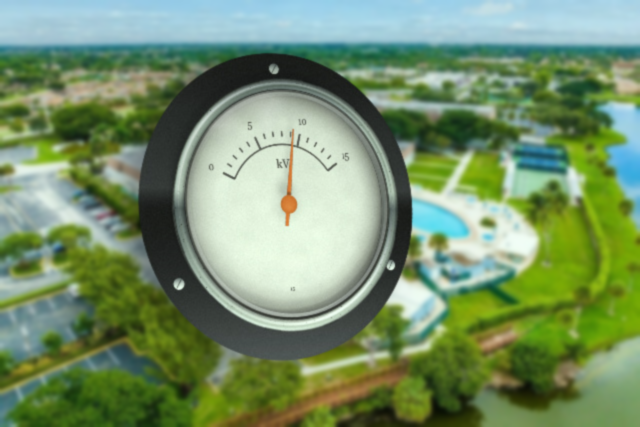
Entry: 9 kV
